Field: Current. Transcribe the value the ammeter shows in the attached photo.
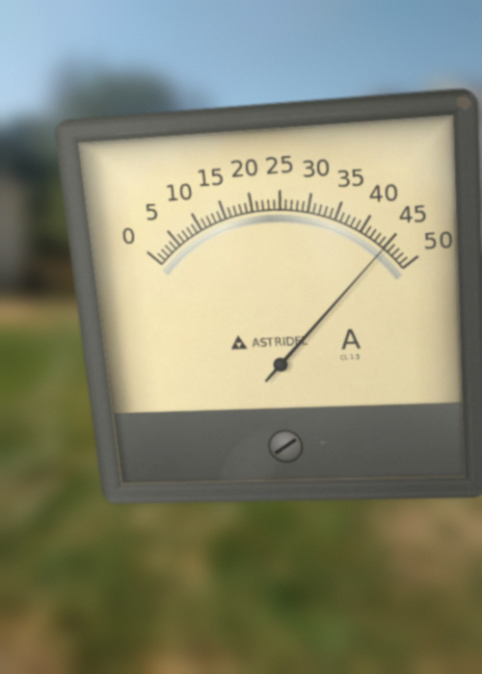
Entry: 45 A
